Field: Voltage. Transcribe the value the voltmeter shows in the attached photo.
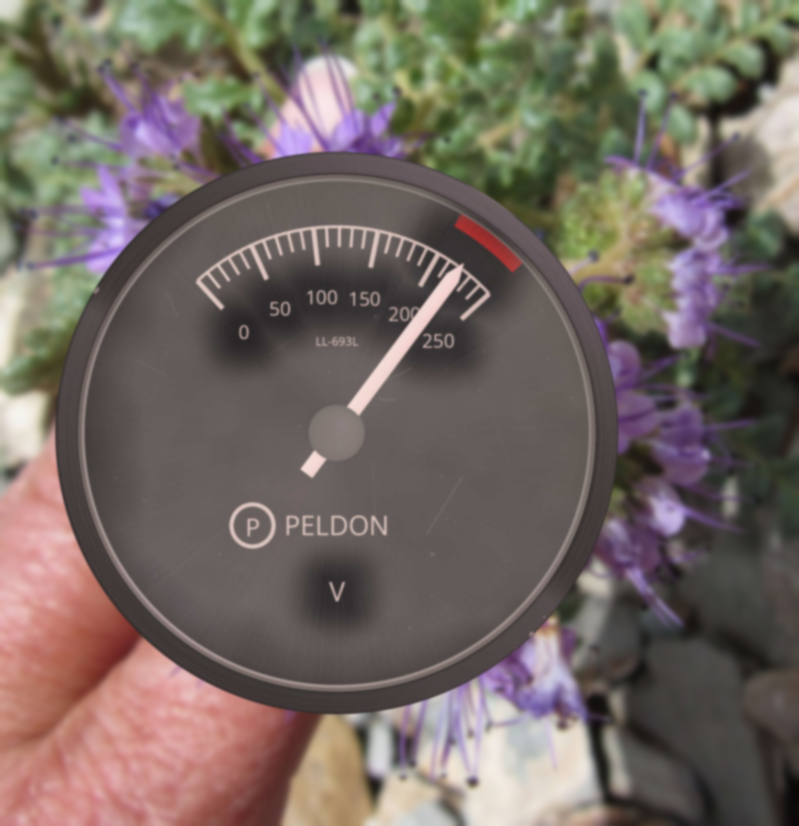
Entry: 220 V
